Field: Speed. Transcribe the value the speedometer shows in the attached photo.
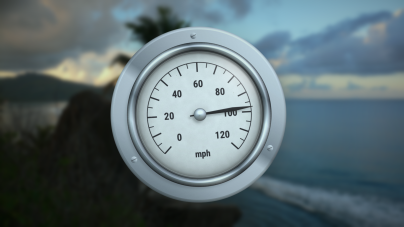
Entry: 97.5 mph
